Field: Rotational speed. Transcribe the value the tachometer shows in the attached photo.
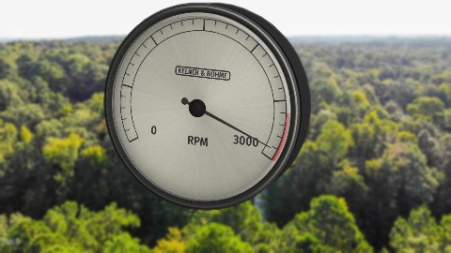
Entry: 2900 rpm
